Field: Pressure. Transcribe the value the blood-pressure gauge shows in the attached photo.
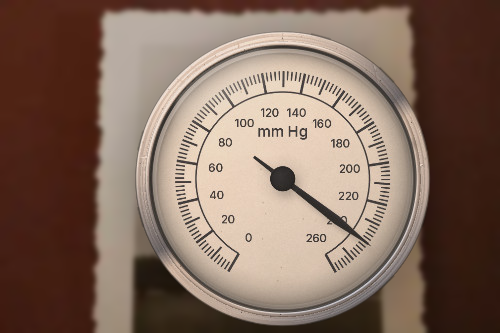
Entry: 240 mmHg
